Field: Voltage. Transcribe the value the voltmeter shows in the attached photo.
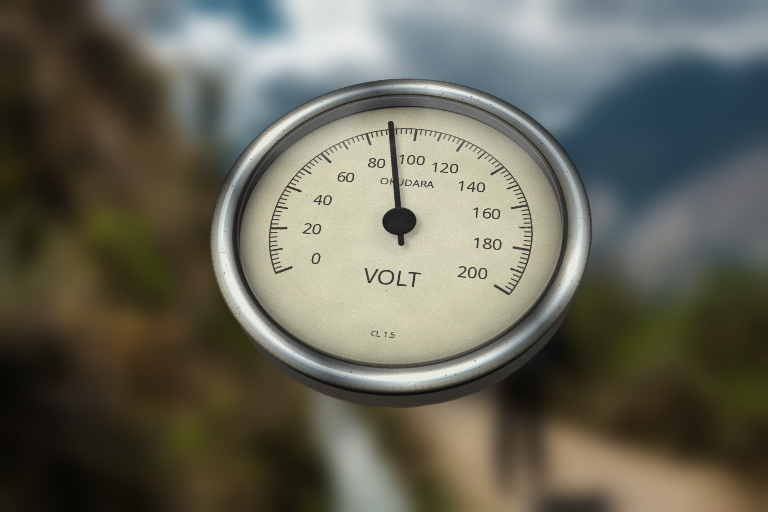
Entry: 90 V
